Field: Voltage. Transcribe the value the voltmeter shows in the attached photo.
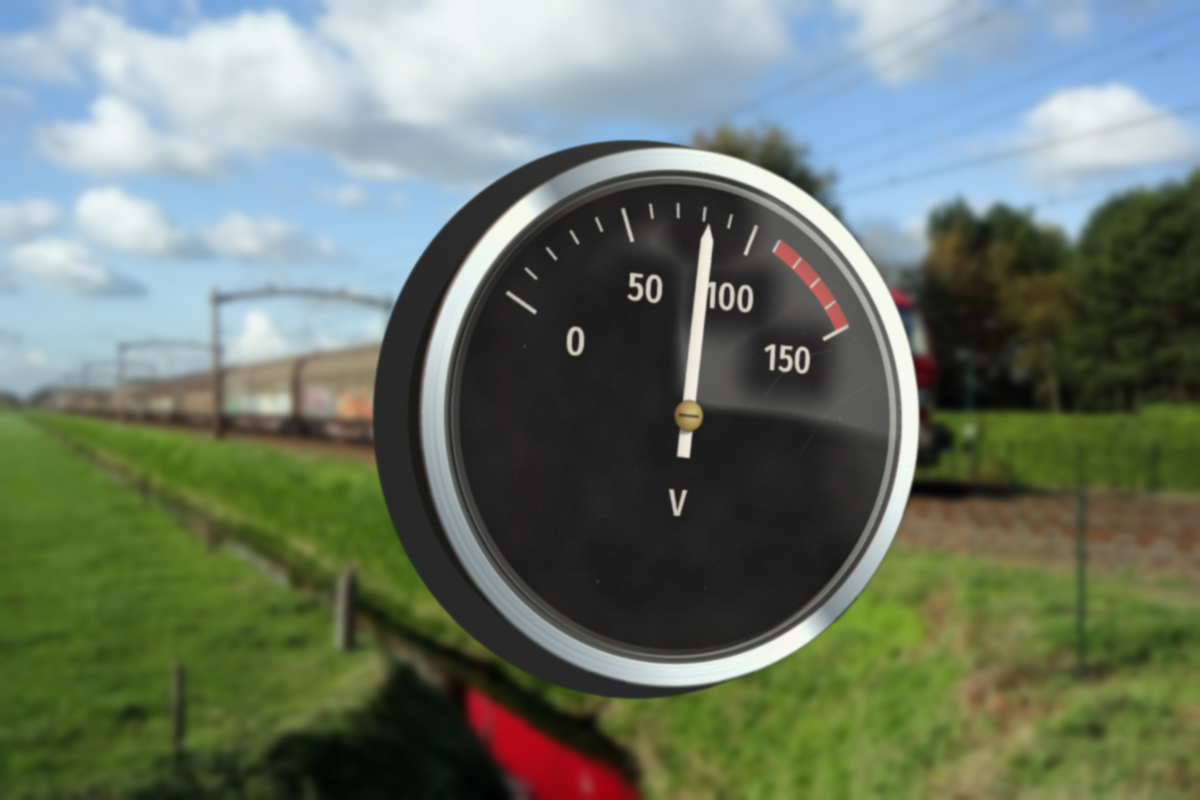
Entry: 80 V
